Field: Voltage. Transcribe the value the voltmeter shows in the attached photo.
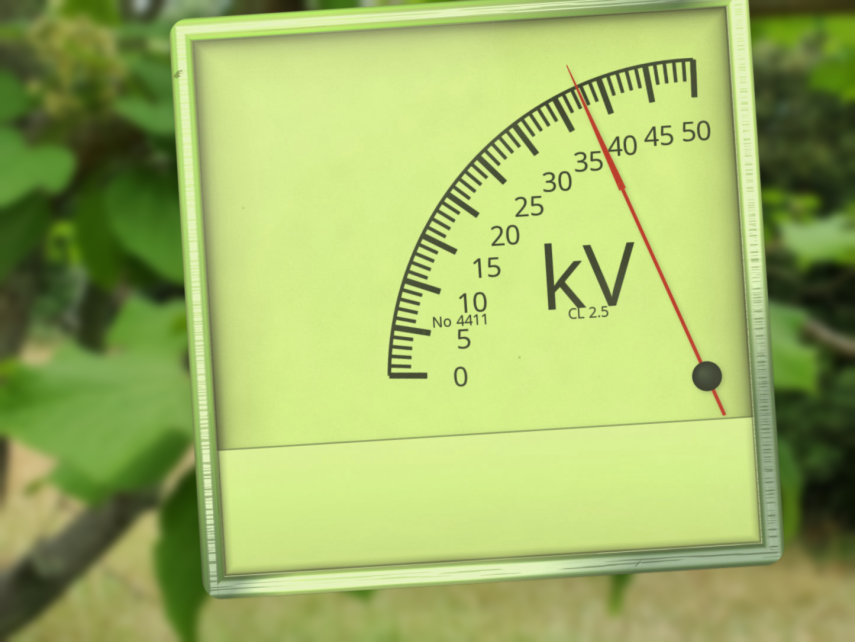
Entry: 37.5 kV
